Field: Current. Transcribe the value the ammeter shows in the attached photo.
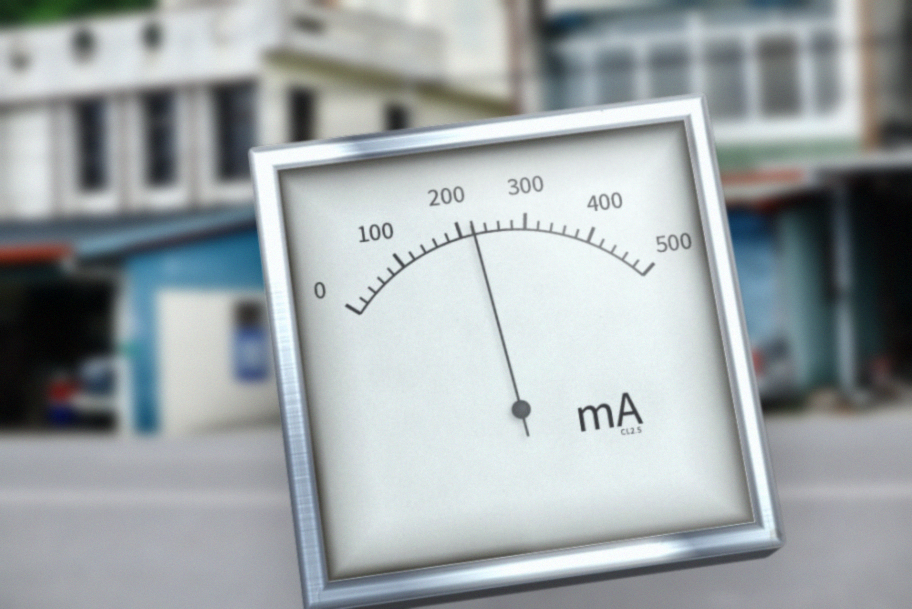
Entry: 220 mA
